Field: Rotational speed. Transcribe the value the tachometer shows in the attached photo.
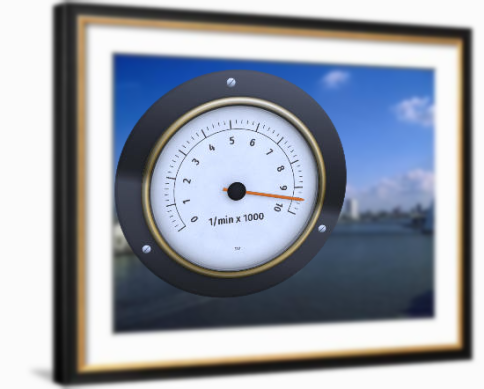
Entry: 9400 rpm
